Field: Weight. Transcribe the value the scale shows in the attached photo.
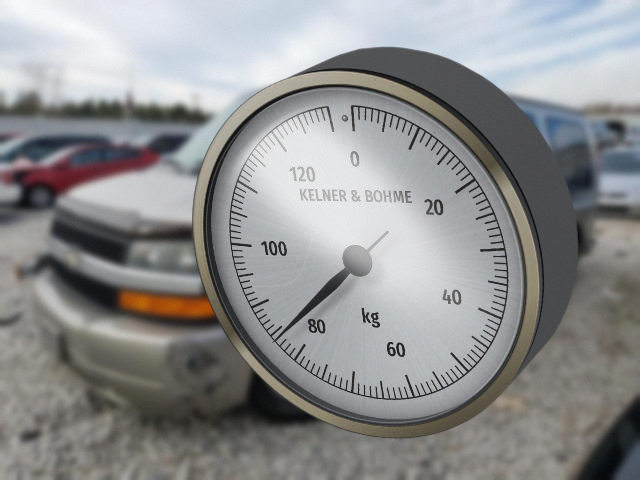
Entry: 84 kg
